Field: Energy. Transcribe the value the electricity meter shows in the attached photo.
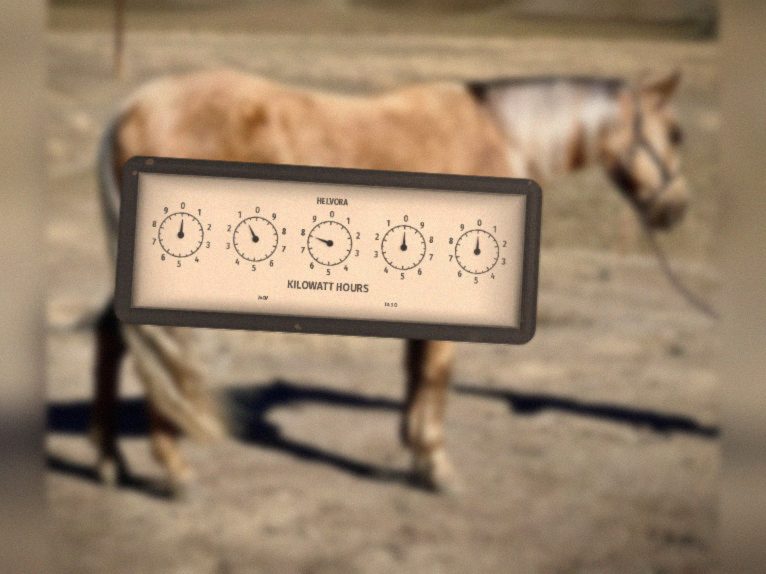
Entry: 800 kWh
